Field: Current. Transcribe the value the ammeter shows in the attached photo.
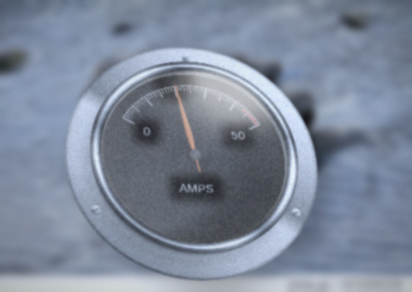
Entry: 20 A
